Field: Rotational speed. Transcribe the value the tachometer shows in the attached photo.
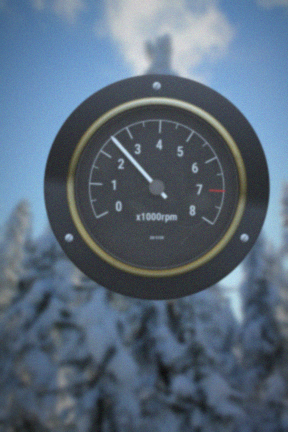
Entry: 2500 rpm
